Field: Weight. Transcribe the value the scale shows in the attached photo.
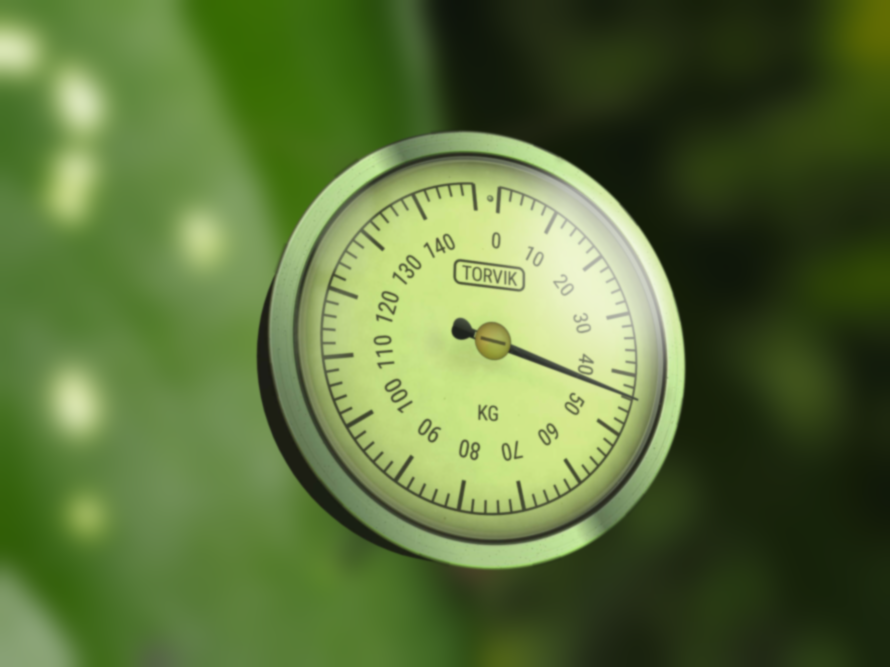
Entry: 44 kg
